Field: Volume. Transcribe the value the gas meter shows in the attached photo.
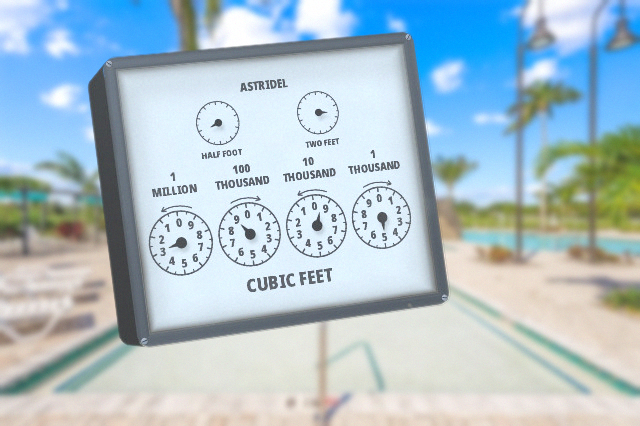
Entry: 289500 ft³
